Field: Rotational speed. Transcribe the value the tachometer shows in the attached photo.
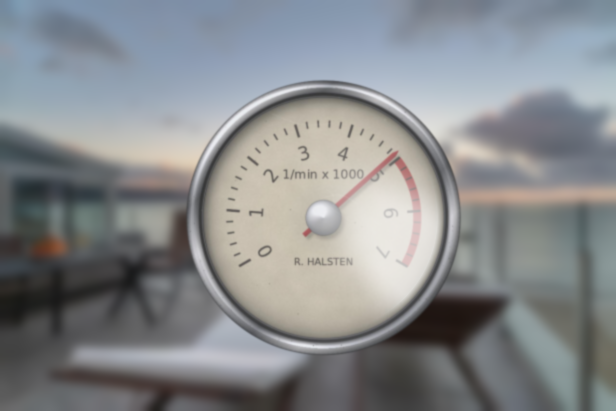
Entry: 4900 rpm
